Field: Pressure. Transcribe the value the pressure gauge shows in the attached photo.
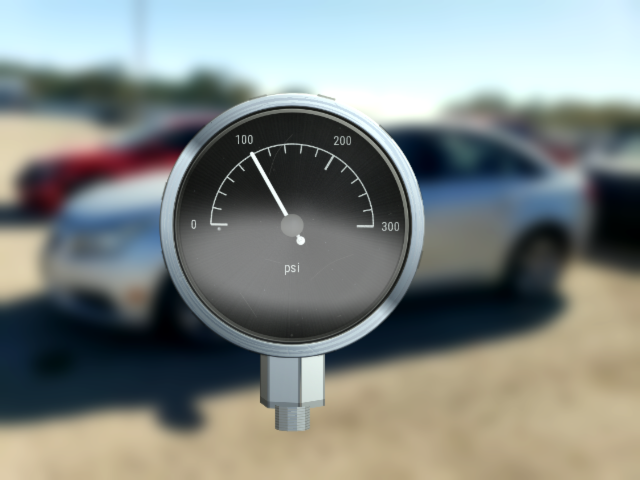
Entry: 100 psi
